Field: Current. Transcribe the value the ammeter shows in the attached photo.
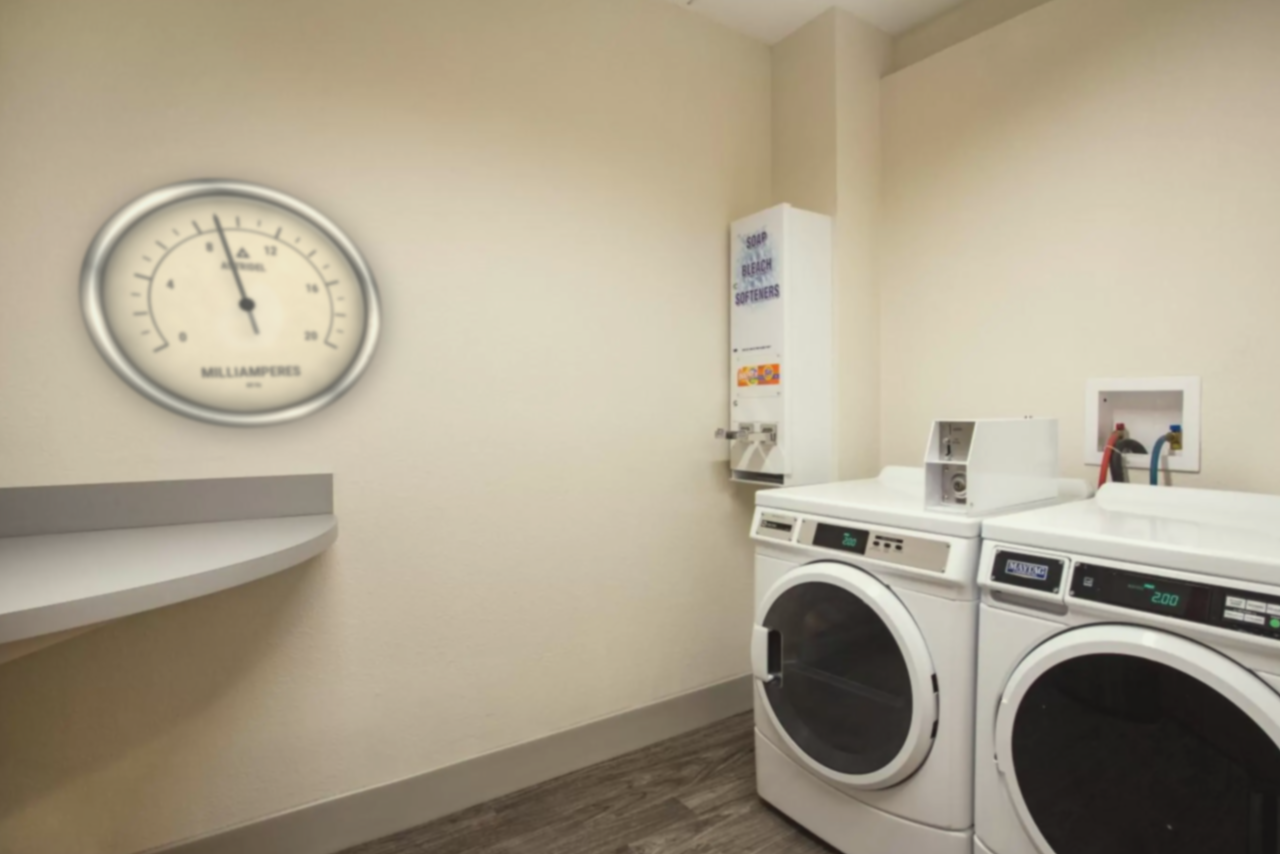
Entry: 9 mA
